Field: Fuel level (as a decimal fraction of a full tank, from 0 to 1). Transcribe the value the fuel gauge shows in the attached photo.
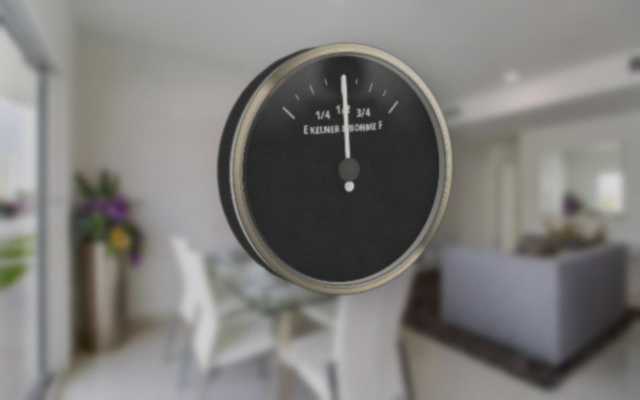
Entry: 0.5
